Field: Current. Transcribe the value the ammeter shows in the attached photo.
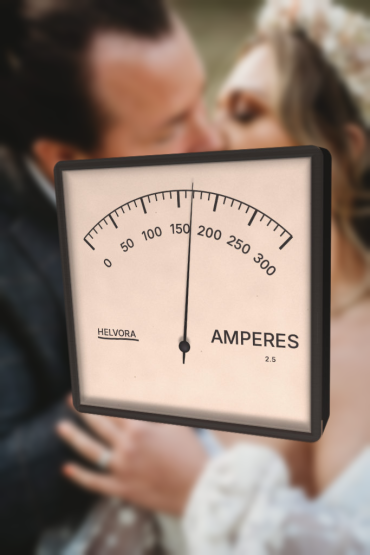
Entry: 170 A
